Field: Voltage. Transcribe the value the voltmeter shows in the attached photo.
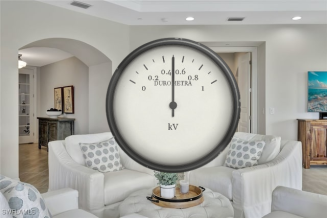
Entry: 0.5 kV
